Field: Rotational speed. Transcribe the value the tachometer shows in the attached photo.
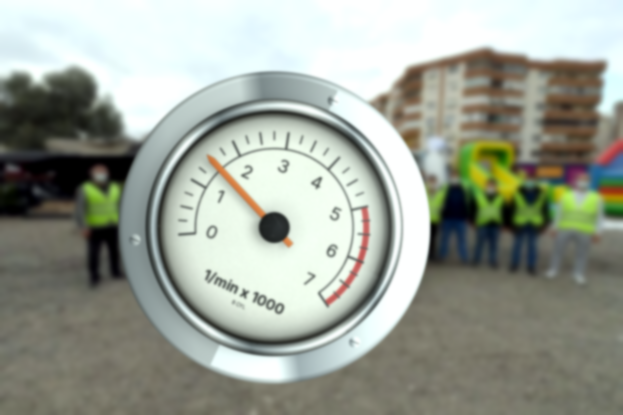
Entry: 1500 rpm
